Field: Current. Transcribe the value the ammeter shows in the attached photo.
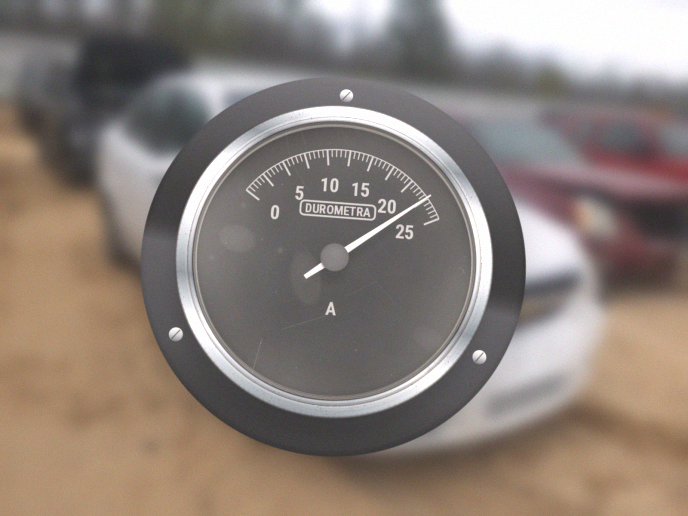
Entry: 22.5 A
